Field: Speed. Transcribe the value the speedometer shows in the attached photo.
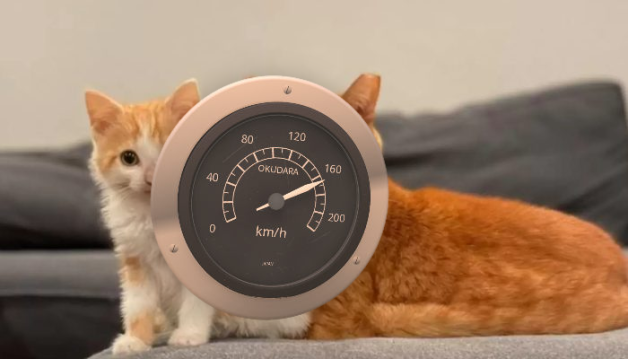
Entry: 165 km/h
